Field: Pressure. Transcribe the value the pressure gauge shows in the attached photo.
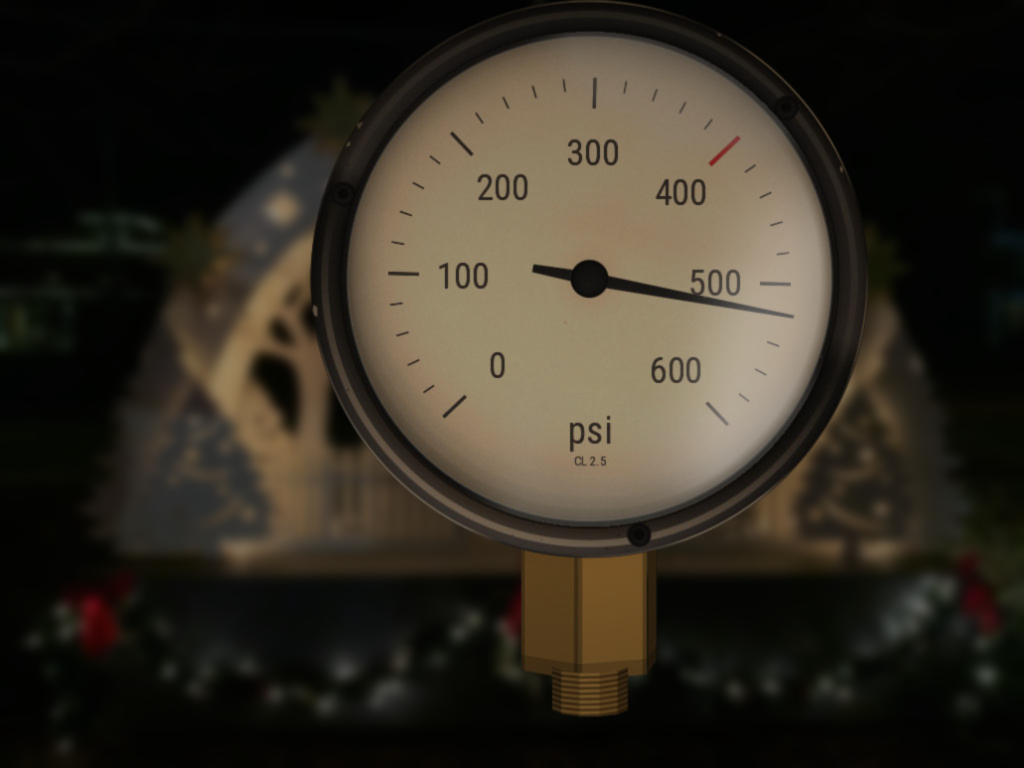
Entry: 520 psi
